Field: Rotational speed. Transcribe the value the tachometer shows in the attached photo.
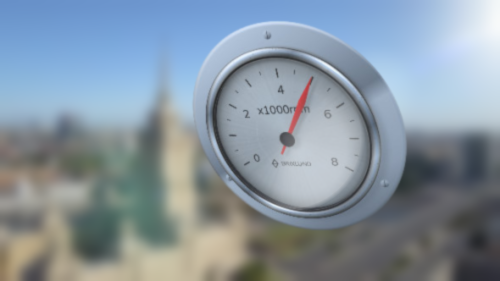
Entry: 5000 rpm
